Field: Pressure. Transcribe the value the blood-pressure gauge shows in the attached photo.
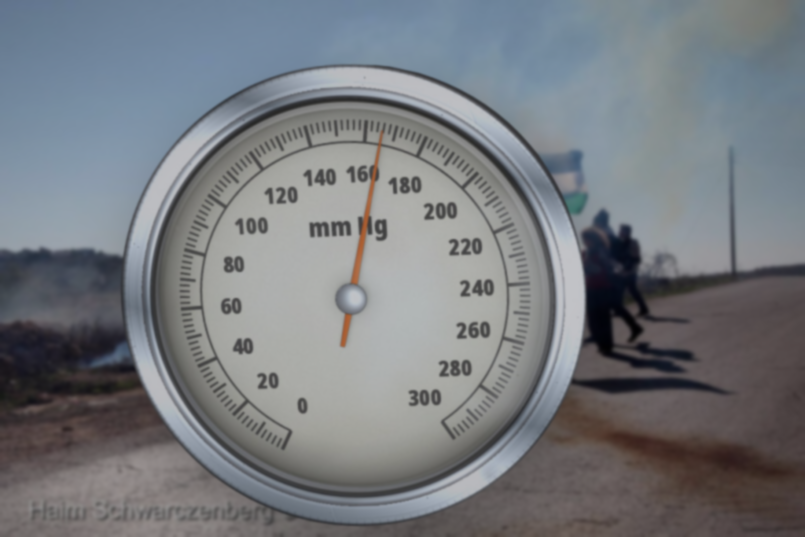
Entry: 166 mmHg
